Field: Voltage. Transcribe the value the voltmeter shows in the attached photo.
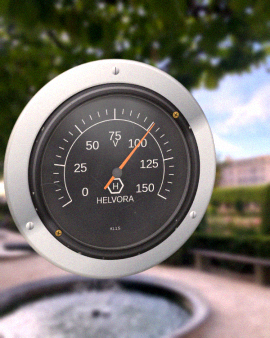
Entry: 100 V
